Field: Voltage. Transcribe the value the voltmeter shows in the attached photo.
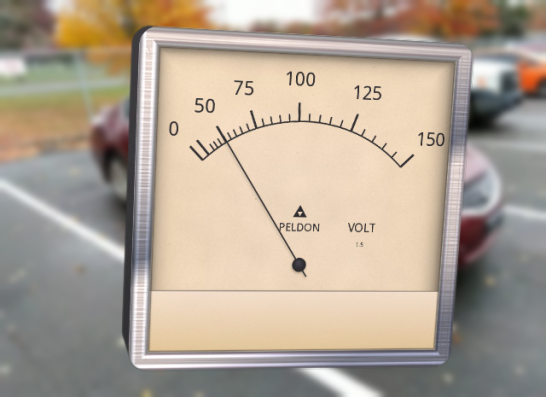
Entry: 50 V
